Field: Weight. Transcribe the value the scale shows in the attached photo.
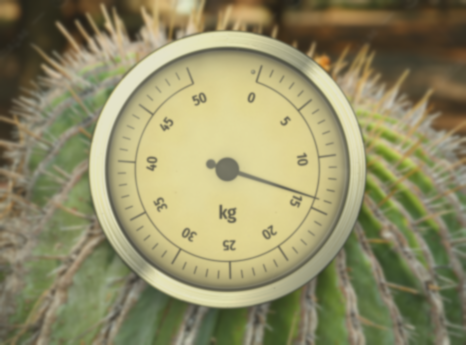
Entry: 14 kg
